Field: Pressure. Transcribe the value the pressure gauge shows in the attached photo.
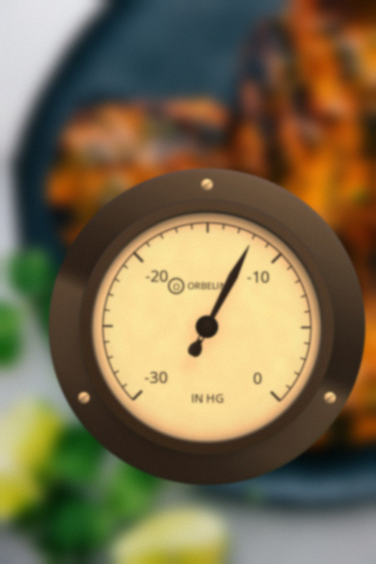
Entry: -12 inHg
